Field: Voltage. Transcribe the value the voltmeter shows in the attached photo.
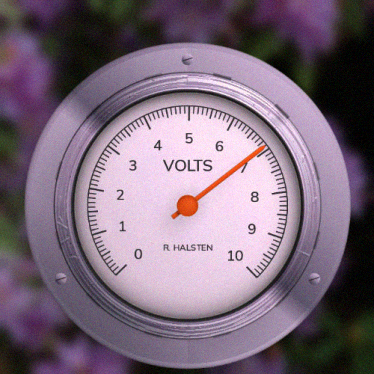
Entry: 6.9 V
